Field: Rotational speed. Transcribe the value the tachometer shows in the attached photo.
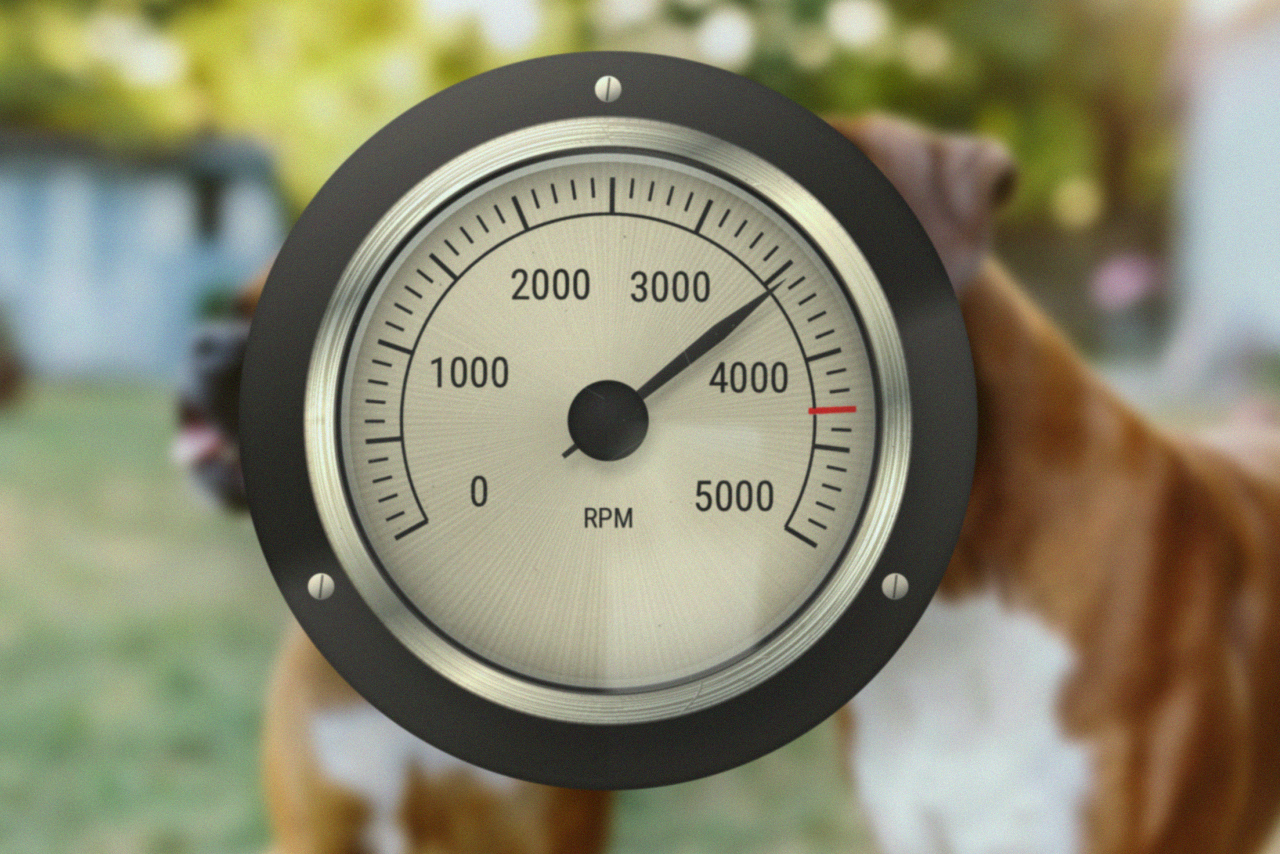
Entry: 3550 rpm
